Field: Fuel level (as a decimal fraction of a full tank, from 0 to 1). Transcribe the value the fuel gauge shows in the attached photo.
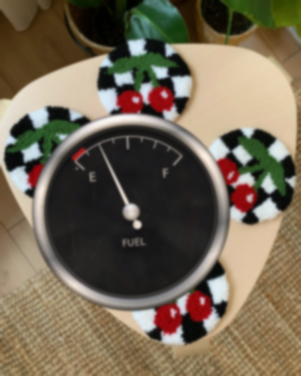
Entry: 0.25
